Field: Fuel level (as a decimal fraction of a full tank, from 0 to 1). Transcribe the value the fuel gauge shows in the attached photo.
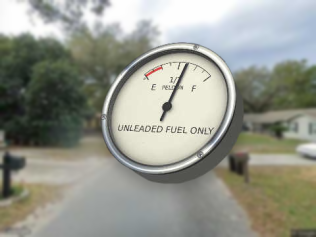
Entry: 0.625
